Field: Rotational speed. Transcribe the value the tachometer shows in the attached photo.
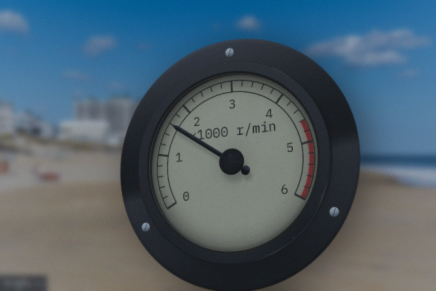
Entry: 1600 rpm
